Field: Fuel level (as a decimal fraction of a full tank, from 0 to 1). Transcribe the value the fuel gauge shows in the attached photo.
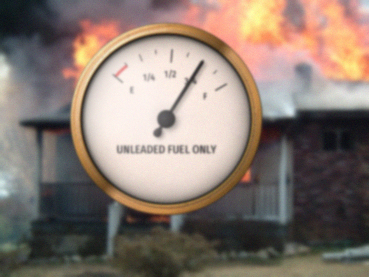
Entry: 0.75
